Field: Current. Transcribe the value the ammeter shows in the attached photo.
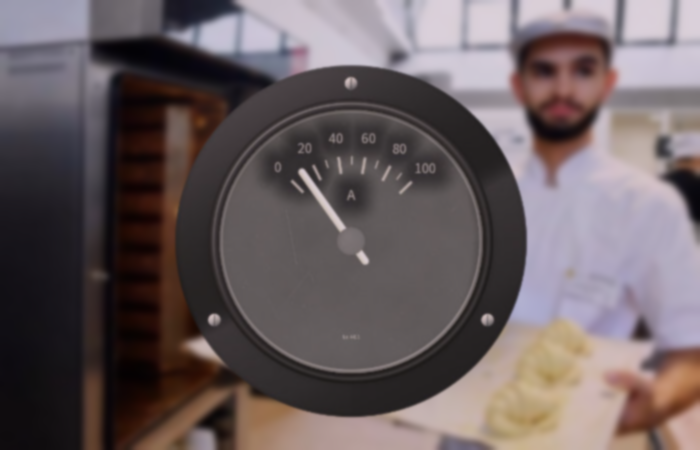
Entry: 10 A
